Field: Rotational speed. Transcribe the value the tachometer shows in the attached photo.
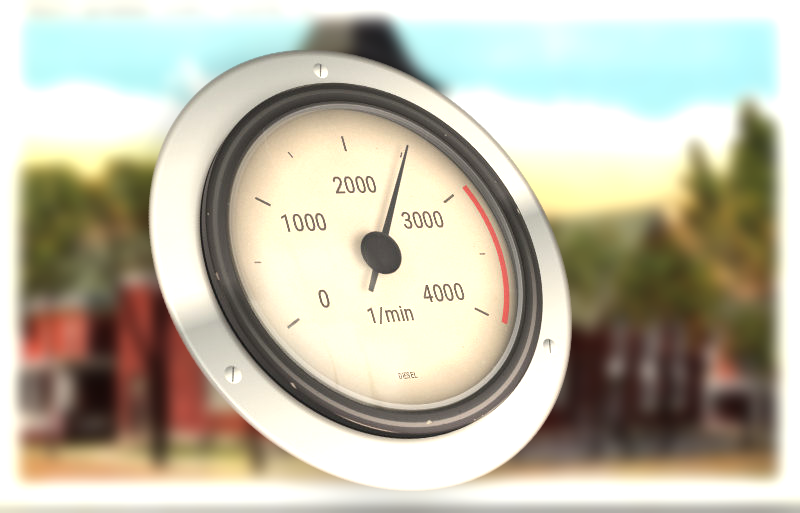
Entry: 2500 rpm
